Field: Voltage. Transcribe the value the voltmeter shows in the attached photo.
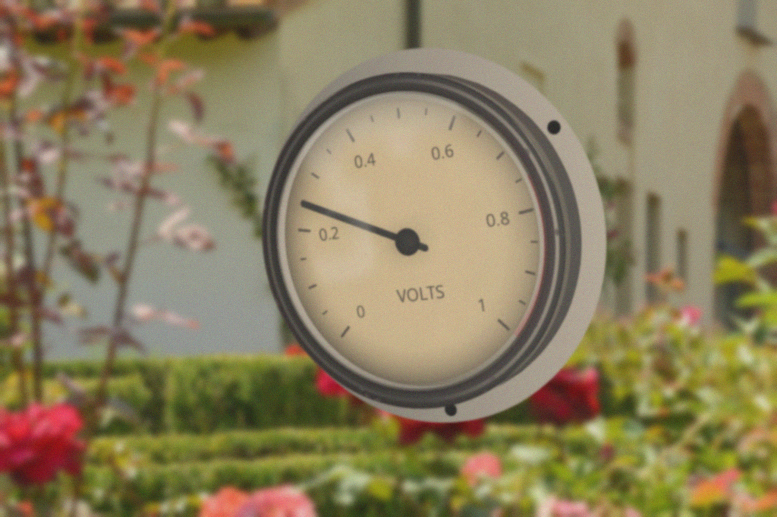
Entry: 0.25 V
